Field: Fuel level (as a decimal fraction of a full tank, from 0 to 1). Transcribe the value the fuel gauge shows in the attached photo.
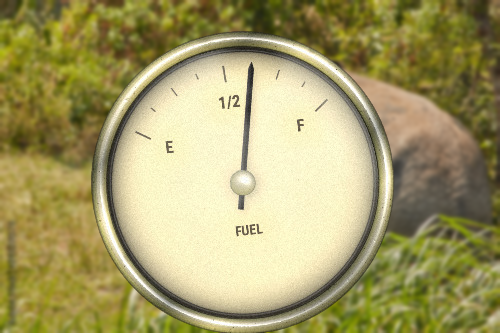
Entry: 0.625
